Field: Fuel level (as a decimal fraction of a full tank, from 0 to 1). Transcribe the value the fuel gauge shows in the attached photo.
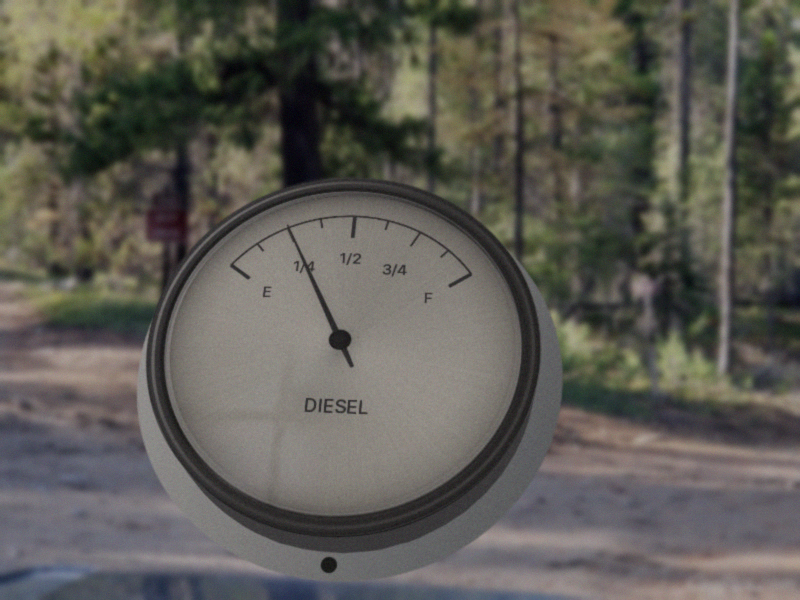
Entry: 0.25
